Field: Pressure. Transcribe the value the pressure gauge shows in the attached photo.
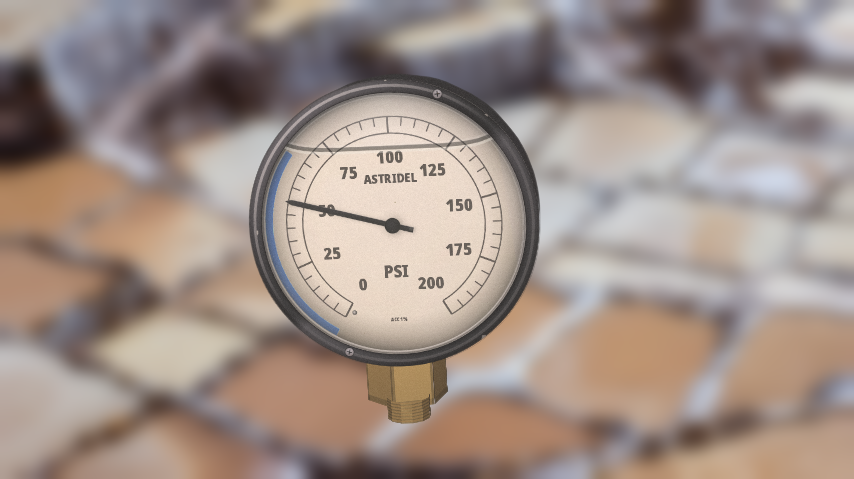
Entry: 50 psi
